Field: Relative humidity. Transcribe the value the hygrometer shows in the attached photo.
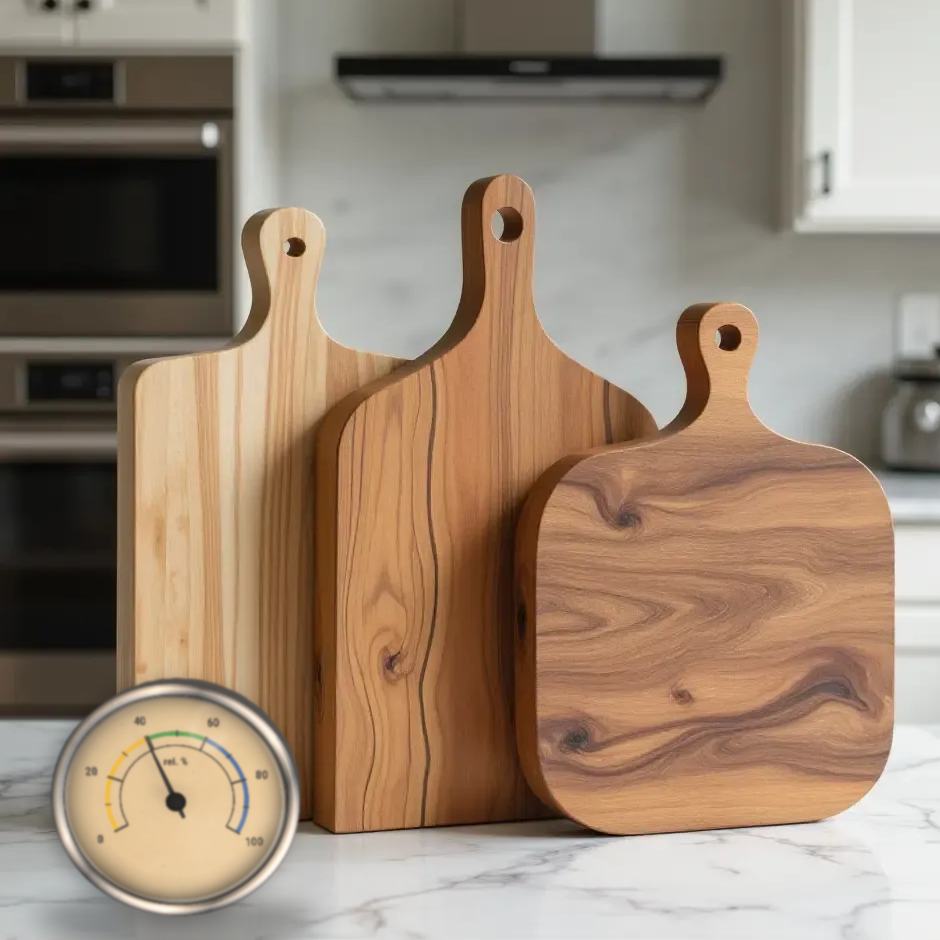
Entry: 40 %
